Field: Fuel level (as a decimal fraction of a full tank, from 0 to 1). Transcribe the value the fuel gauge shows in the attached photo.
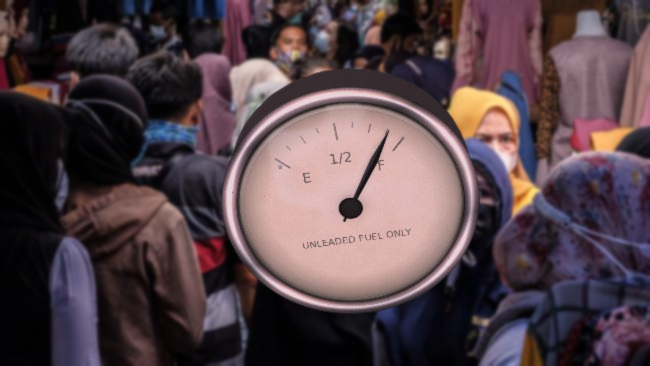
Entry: 0.875
